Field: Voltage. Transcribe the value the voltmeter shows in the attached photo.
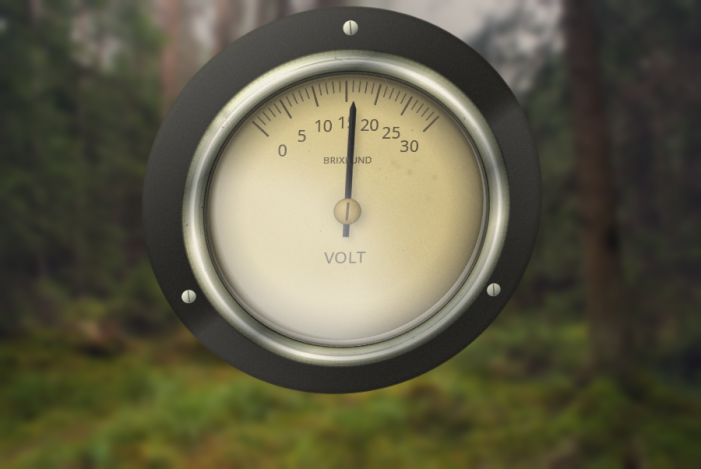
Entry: 16 V
